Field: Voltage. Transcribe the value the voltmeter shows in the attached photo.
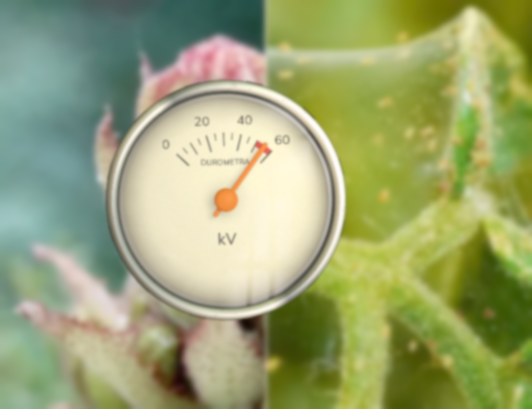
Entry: 55 kV
